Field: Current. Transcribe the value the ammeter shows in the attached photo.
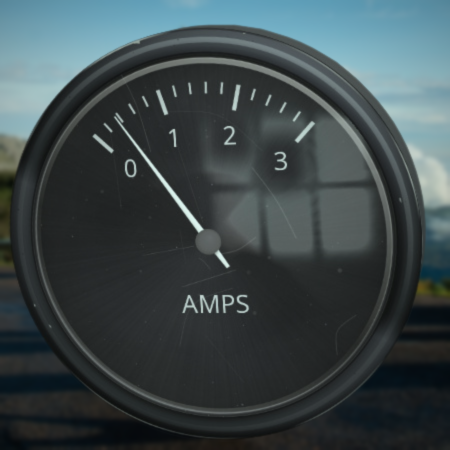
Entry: 0.4 A
